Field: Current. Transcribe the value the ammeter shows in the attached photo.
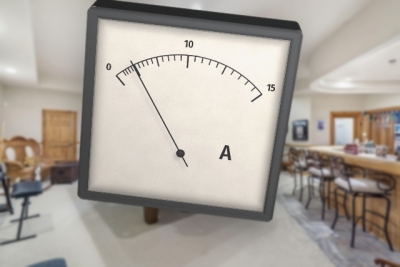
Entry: 5 A
